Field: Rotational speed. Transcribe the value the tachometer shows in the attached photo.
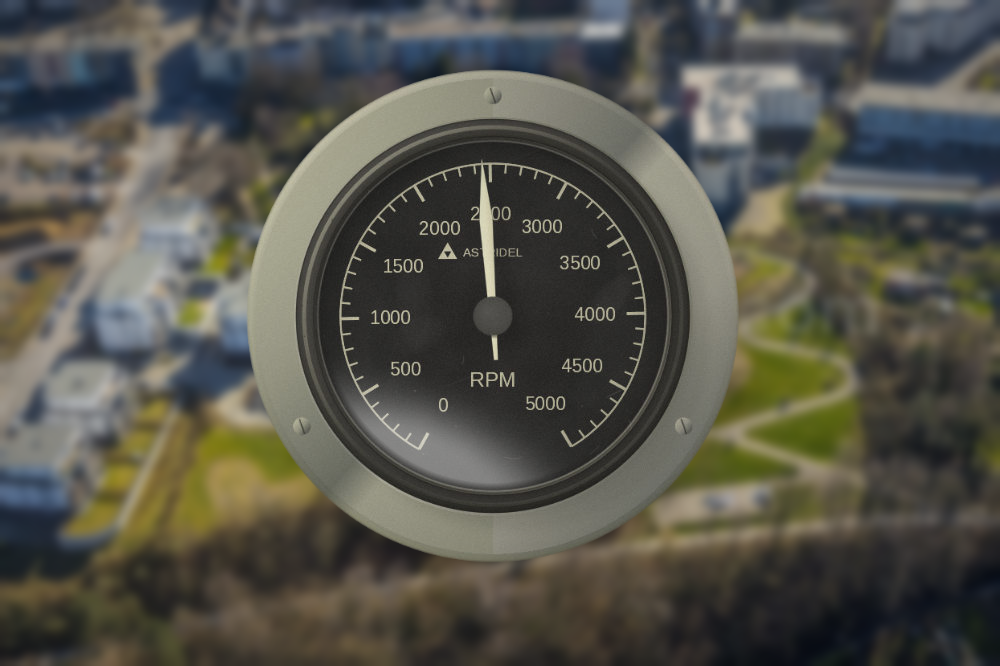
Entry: 2450 rpm
